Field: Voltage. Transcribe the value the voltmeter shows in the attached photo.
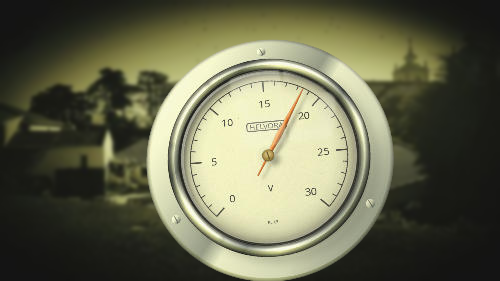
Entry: 18.5 V
